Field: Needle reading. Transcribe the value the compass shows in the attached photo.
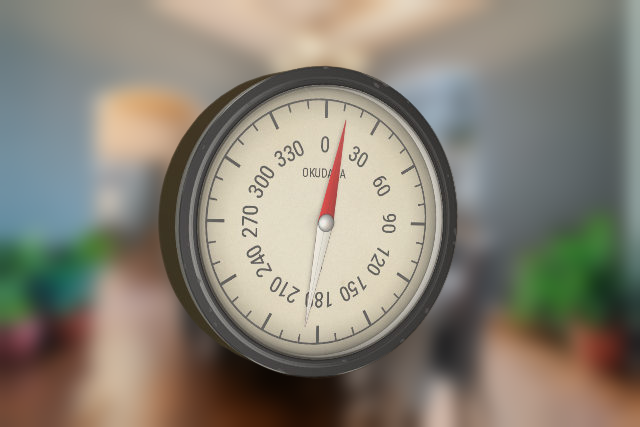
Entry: 10 °
